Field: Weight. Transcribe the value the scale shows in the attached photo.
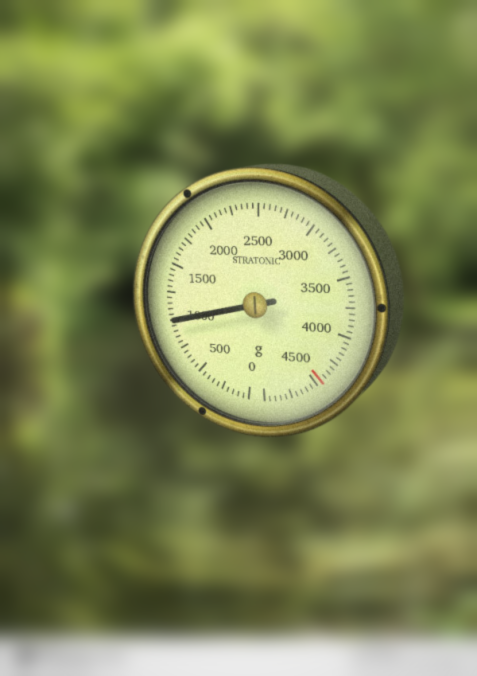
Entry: 1000 g
